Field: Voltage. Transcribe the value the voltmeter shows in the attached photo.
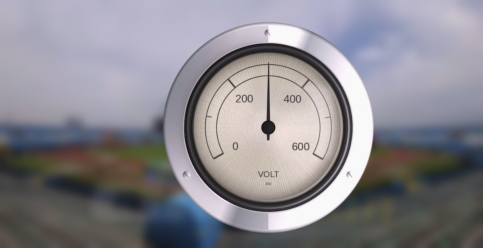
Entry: 300 V
